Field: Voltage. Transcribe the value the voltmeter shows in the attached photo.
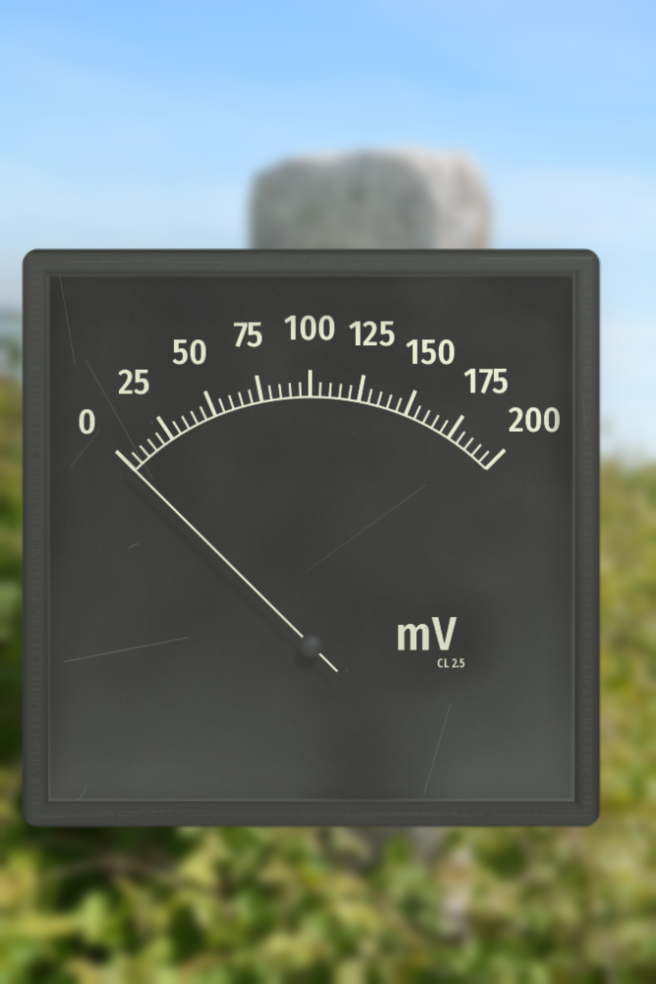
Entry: 0 mV
